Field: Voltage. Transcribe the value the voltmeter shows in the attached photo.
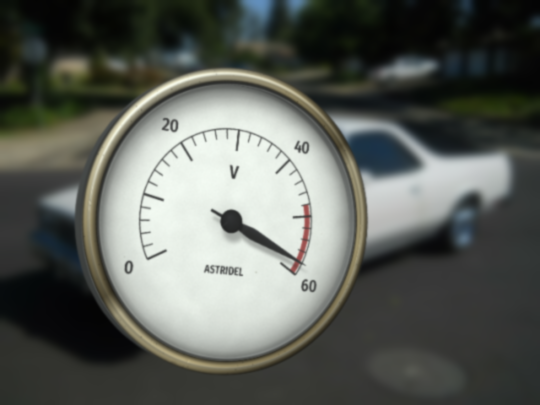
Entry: 58 V
